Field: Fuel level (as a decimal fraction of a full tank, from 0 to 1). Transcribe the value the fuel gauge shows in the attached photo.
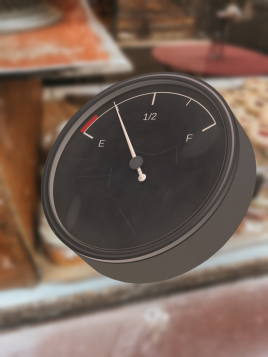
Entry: 0.25
